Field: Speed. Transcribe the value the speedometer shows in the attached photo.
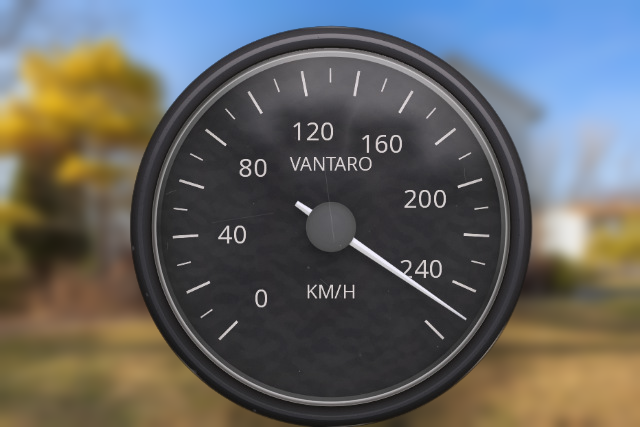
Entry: 250 km/h
